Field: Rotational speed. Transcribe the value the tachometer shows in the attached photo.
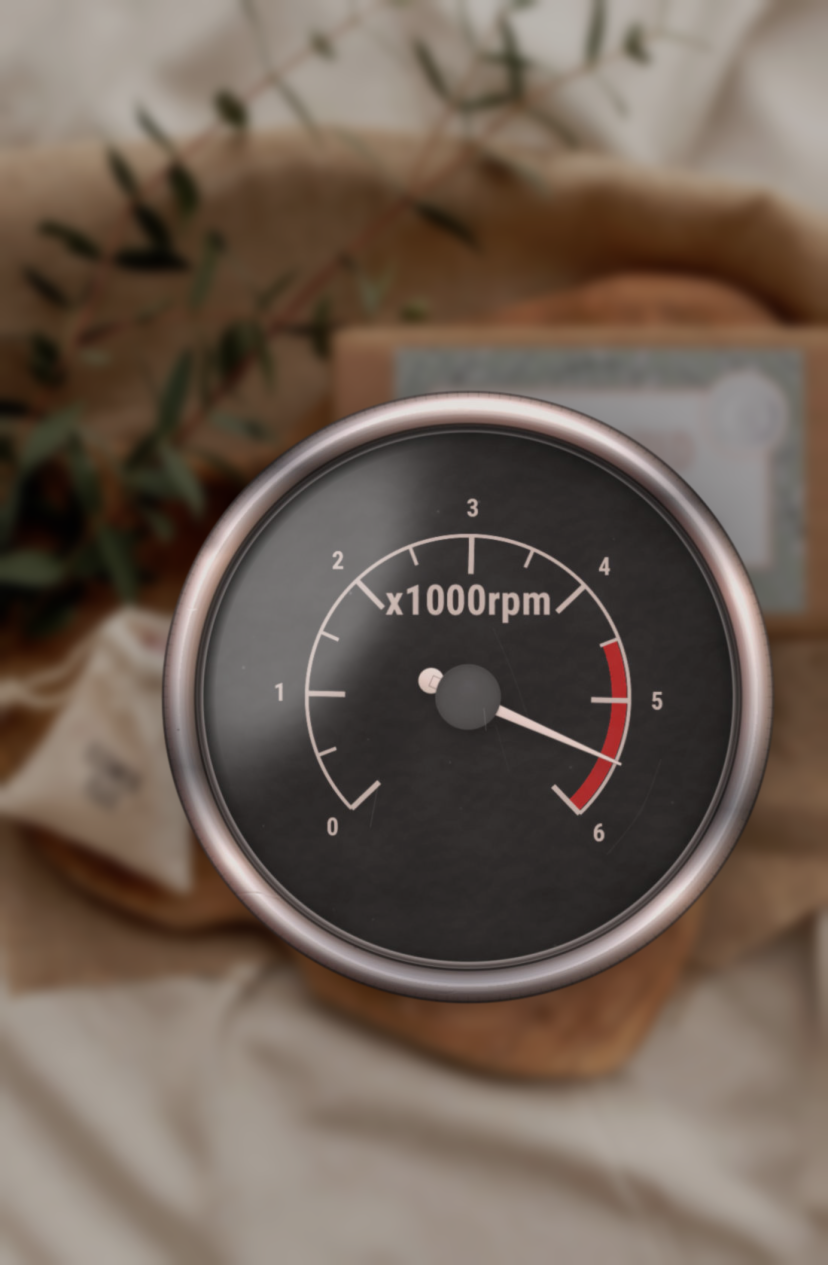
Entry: 5500 rpm
